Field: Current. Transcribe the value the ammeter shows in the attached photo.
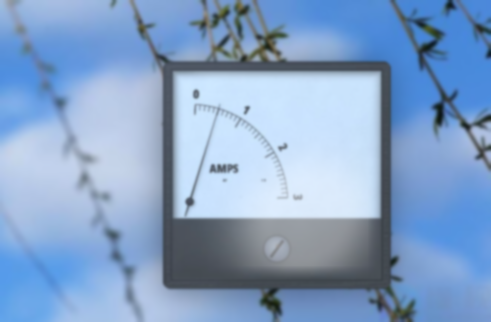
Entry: 0.5 A
